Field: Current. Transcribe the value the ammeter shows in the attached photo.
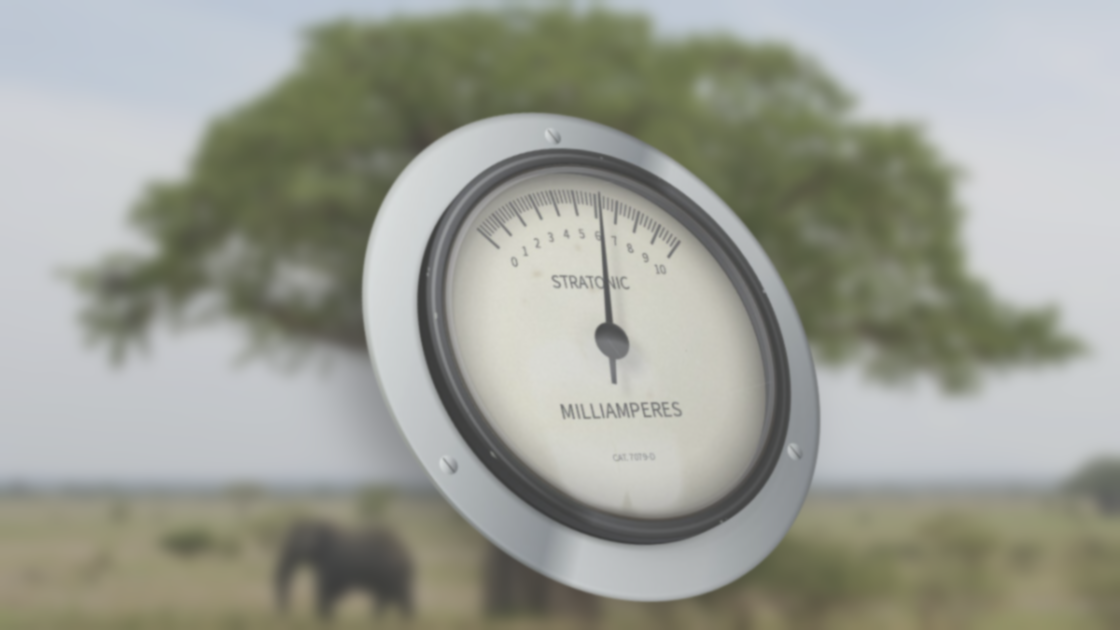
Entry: 6 mA
